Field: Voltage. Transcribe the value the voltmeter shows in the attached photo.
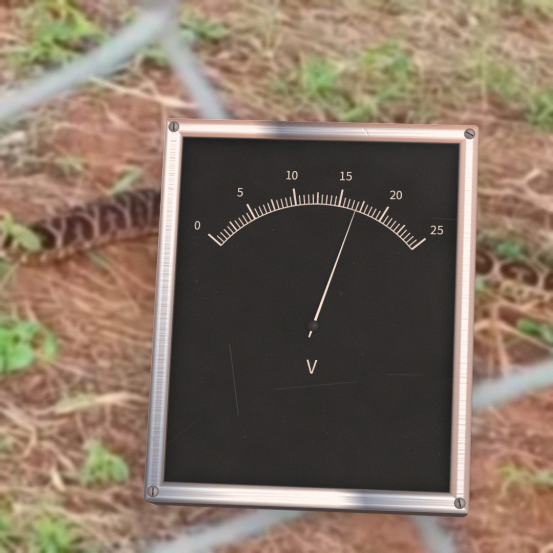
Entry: 17 V
